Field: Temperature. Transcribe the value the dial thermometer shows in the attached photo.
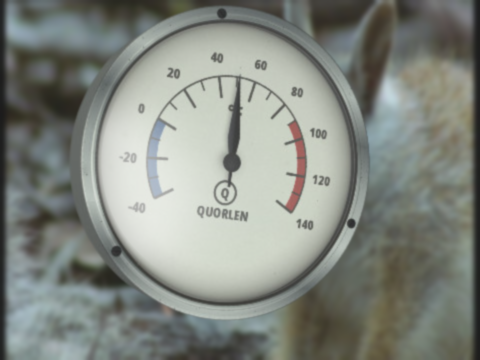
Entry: 50 °F
